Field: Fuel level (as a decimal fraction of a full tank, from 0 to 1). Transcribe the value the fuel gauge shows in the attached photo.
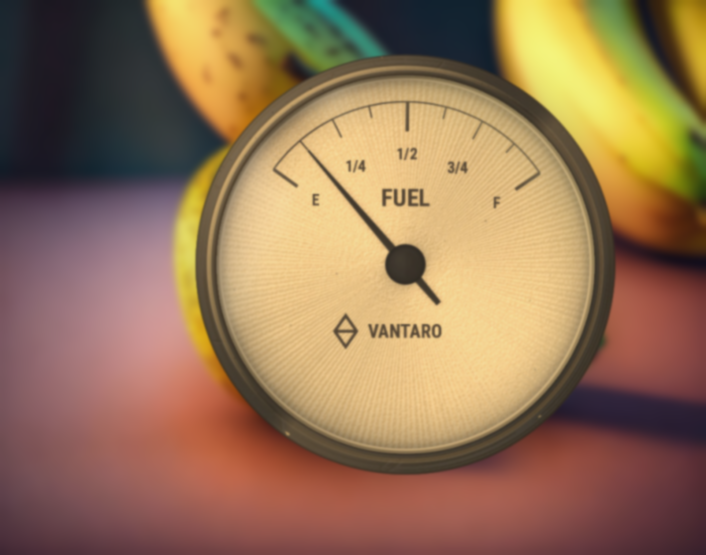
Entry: 0.125
